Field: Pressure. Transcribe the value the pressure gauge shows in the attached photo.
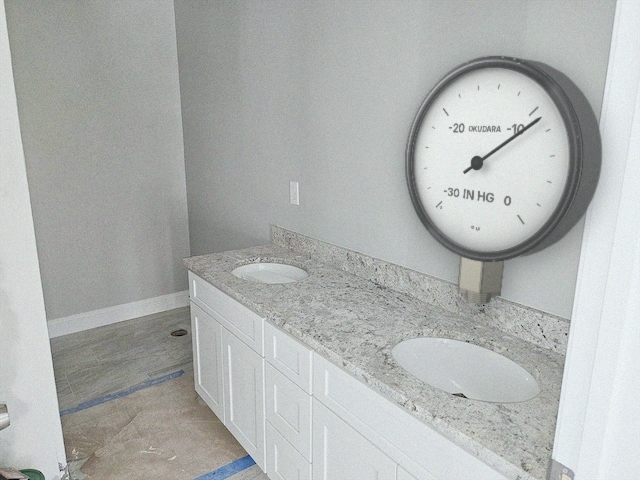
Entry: -9 inHg
